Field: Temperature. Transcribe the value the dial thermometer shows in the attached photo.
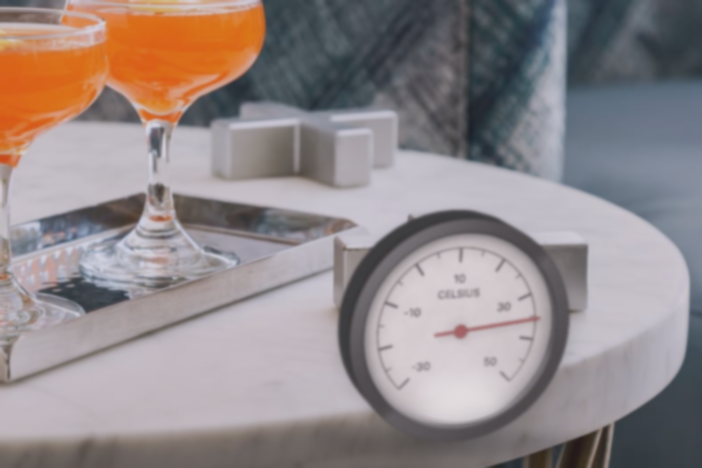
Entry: 35 °C
